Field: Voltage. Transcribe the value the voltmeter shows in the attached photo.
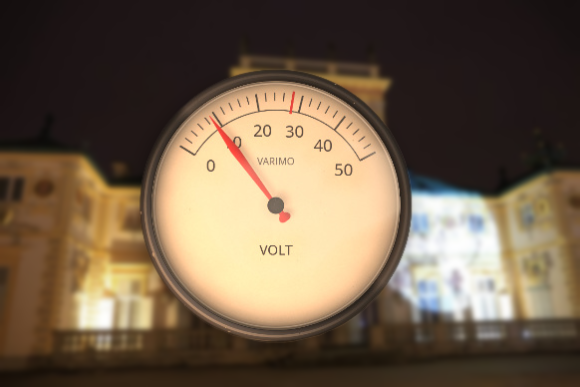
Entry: 9 V
